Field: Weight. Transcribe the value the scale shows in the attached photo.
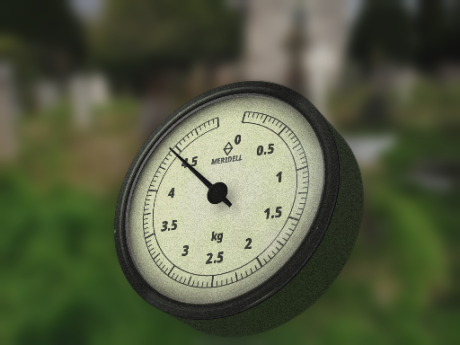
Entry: 4.45 kg
